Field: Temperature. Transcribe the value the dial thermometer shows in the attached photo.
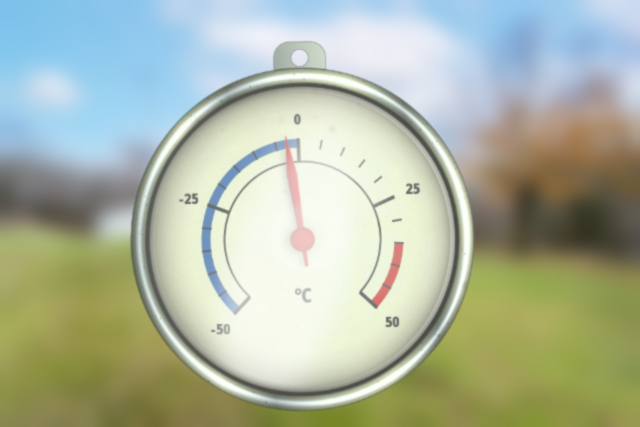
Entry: -2.5 °C
